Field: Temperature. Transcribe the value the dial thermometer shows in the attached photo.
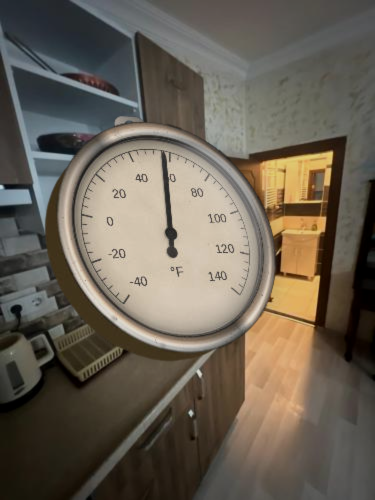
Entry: 56 °F
